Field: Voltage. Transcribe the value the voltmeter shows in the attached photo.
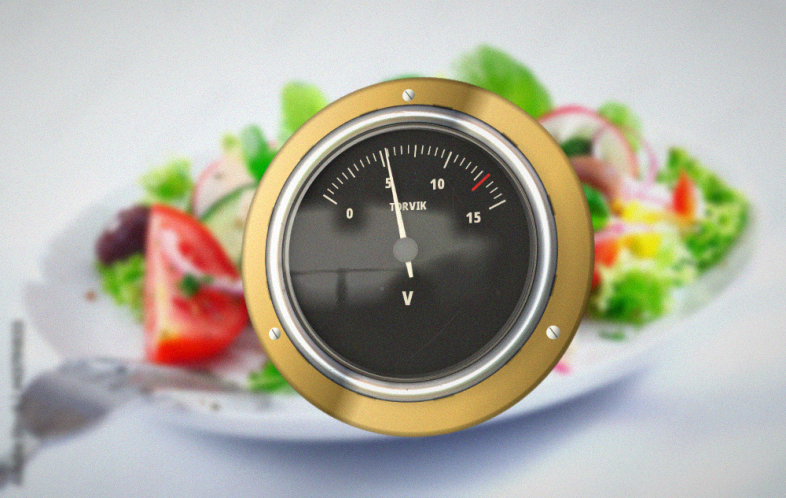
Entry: 5.5 V
